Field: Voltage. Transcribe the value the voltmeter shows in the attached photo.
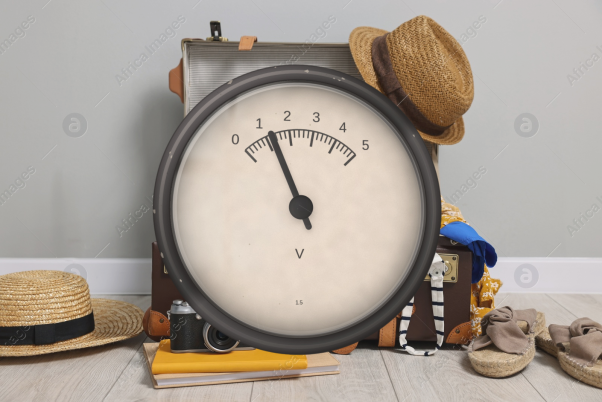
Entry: 1.2 V
